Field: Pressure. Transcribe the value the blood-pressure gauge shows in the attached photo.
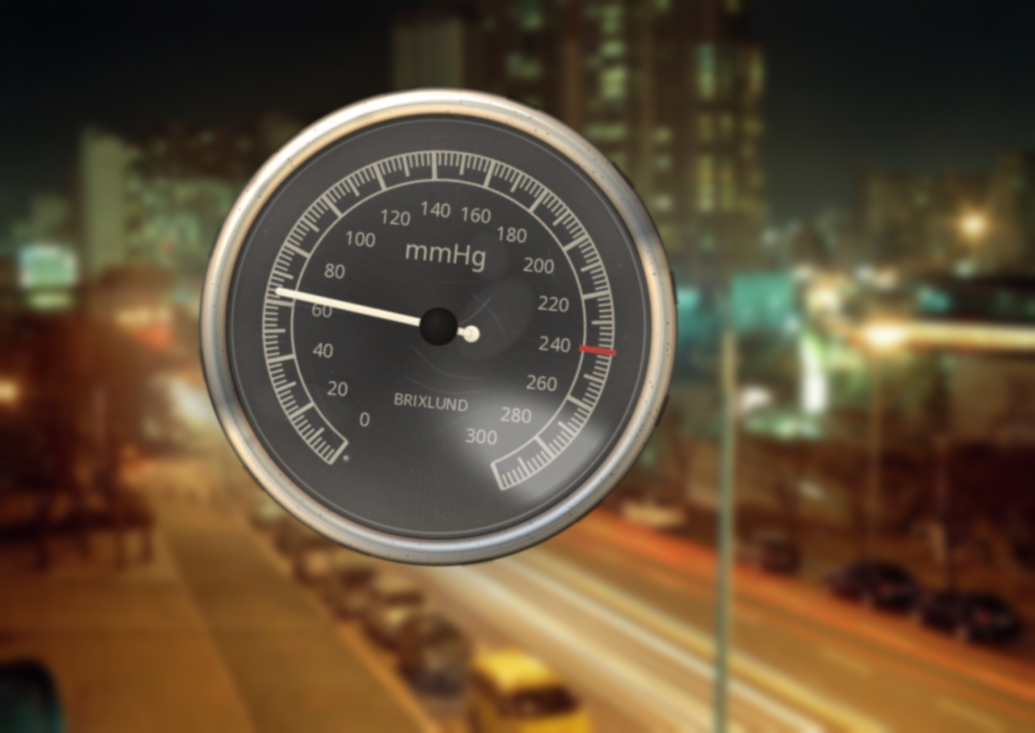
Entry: 64 mmHg
